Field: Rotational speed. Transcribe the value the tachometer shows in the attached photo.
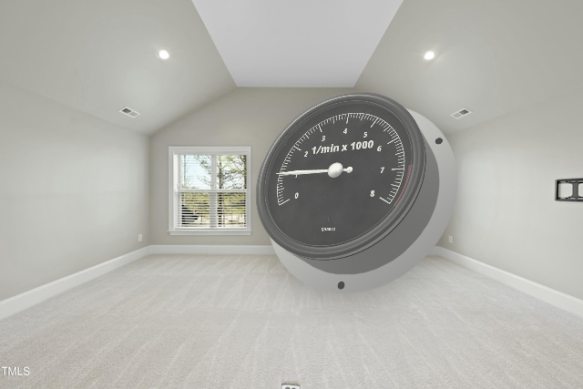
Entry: 1000 rpm
